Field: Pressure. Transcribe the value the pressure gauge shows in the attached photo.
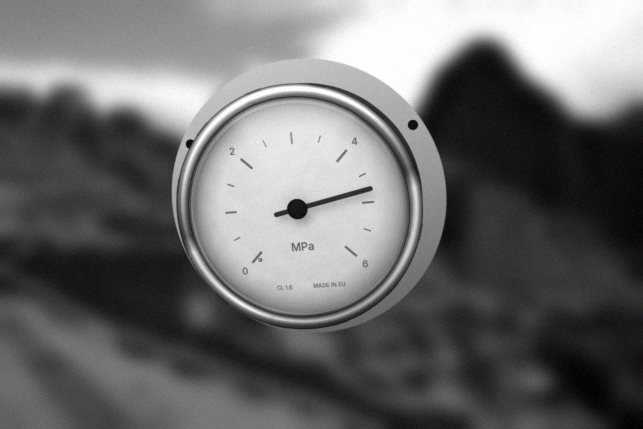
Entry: 4.75 MPa
